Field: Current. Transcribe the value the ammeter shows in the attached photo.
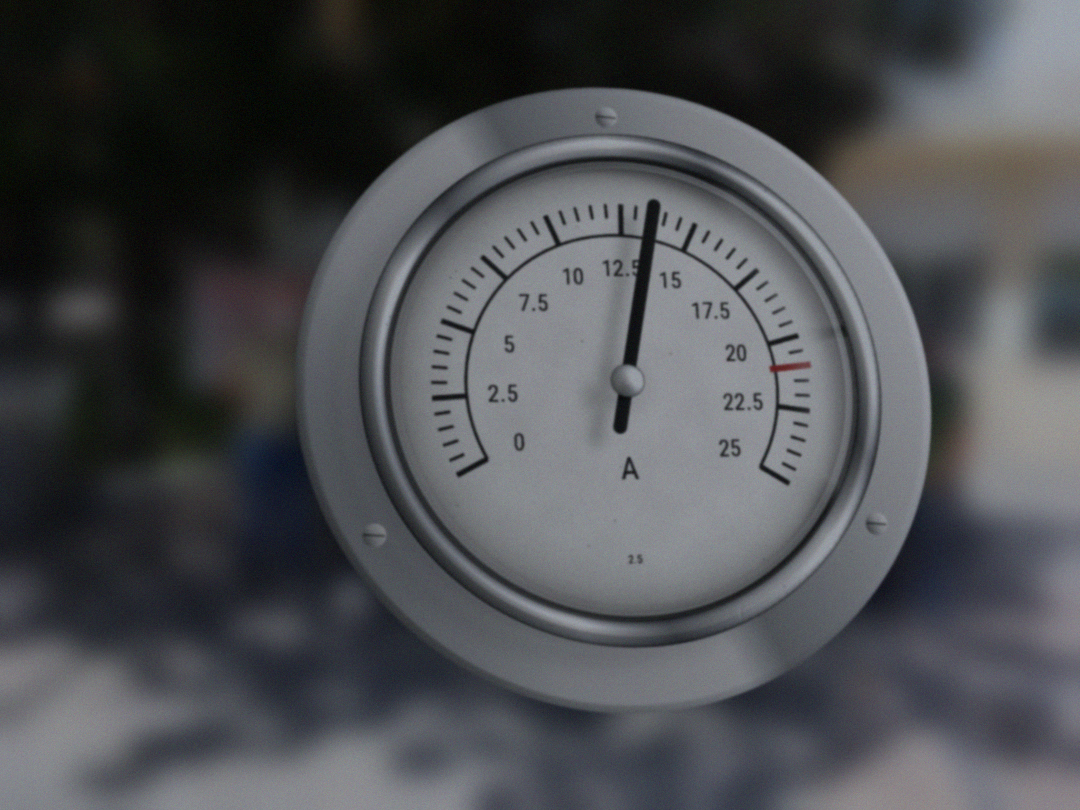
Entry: 13.5 A
